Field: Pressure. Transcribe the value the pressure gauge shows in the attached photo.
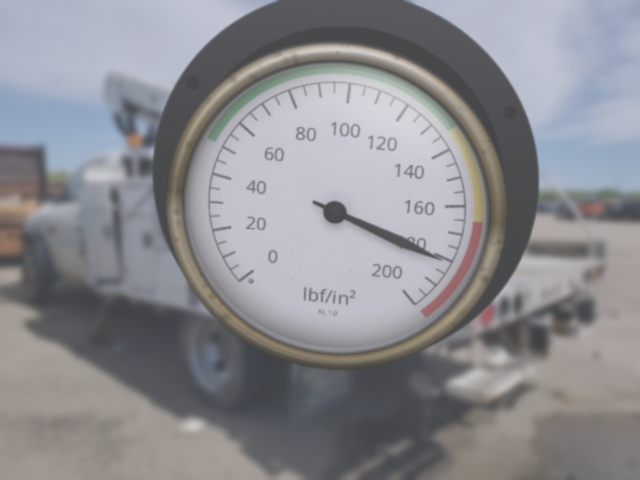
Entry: 180 psi
